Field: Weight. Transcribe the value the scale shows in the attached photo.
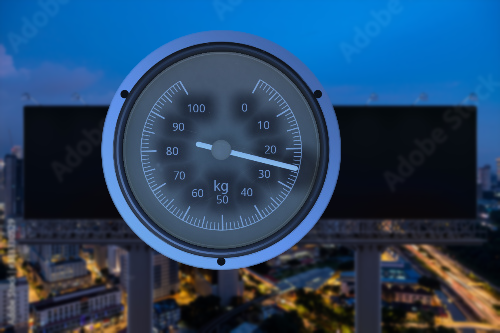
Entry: 25 kg
